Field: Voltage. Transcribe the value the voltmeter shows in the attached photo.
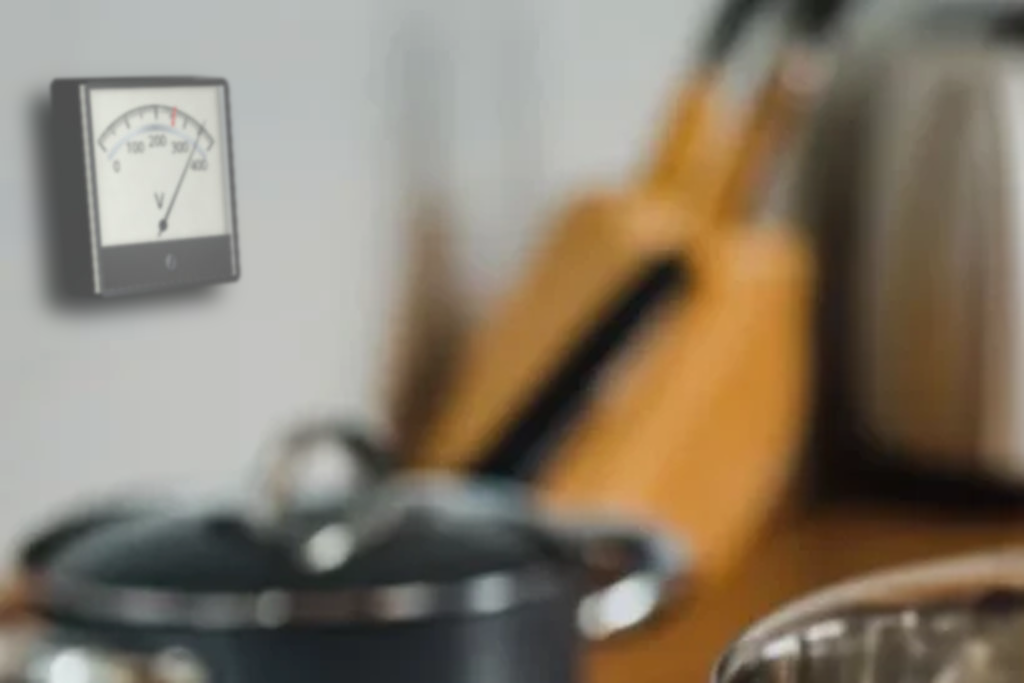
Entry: 350 V
